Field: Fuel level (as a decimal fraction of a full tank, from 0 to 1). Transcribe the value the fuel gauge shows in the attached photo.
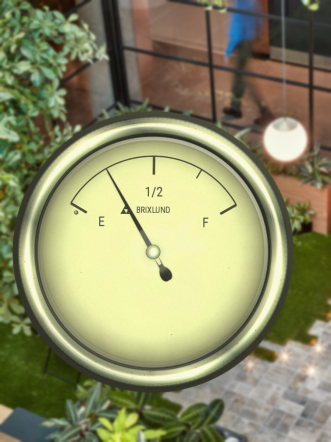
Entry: 0.25
